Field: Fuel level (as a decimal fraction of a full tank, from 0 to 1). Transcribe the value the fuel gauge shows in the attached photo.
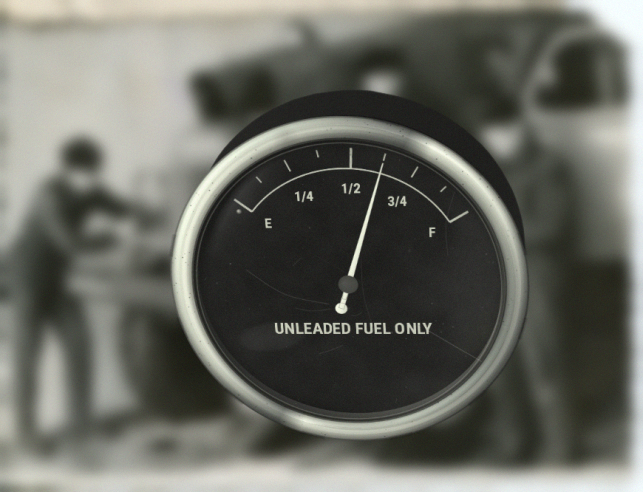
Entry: 0.625
